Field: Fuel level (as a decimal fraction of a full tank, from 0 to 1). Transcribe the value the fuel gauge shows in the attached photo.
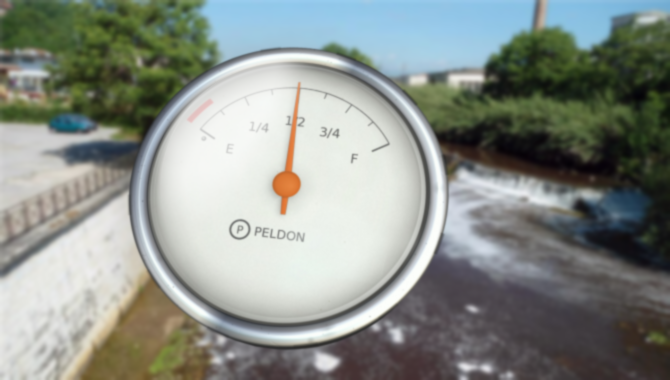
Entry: 0.5
